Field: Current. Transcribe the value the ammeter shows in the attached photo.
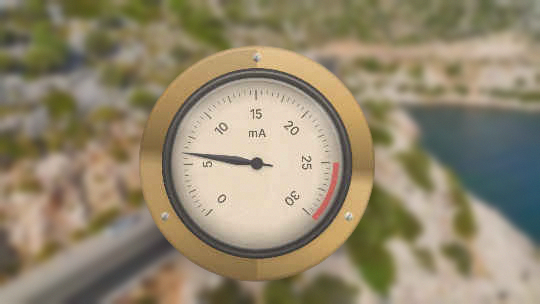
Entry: 6 mA
